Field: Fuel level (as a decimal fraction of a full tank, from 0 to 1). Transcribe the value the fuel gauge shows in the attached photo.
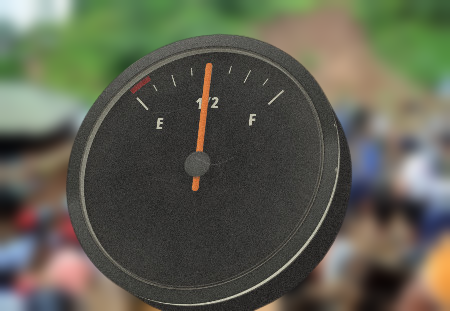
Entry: 0.5
